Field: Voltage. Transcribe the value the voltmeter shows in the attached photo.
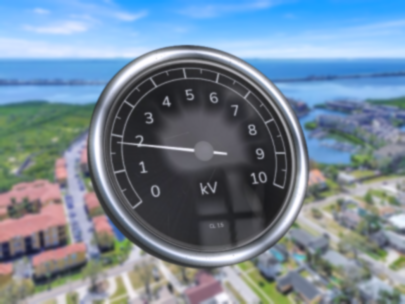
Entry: 1.75 kV
